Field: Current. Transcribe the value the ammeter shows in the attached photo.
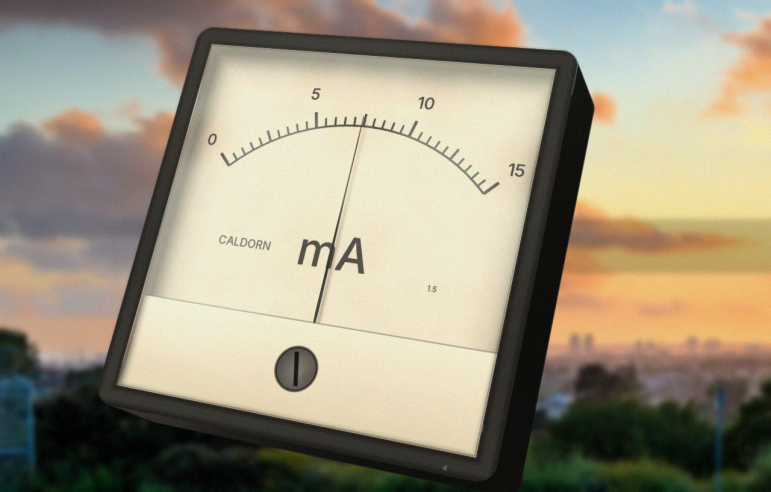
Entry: 7.5 mA
